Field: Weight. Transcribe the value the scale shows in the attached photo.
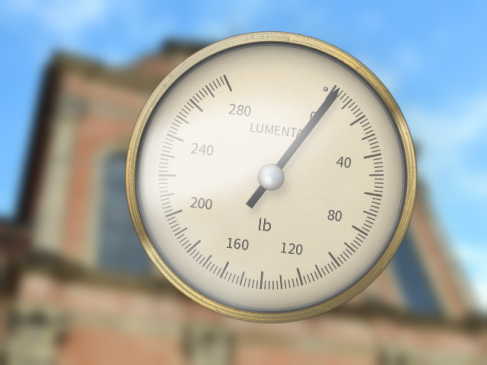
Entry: 2 lb
